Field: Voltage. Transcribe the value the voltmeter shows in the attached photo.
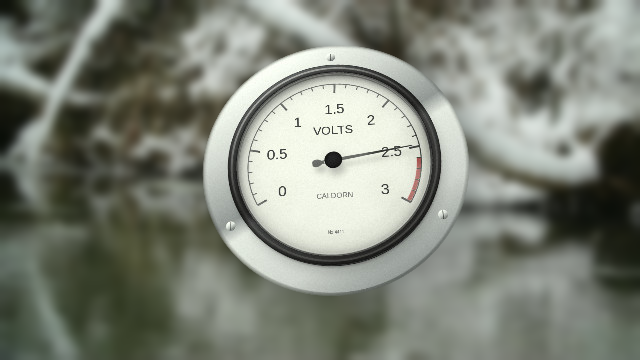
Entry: 2.5 V
